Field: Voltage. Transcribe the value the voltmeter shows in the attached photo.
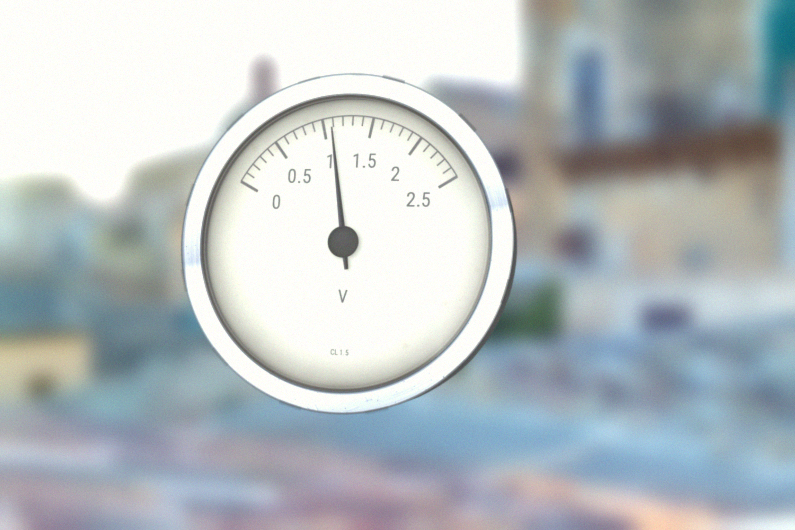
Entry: 1.1 V
